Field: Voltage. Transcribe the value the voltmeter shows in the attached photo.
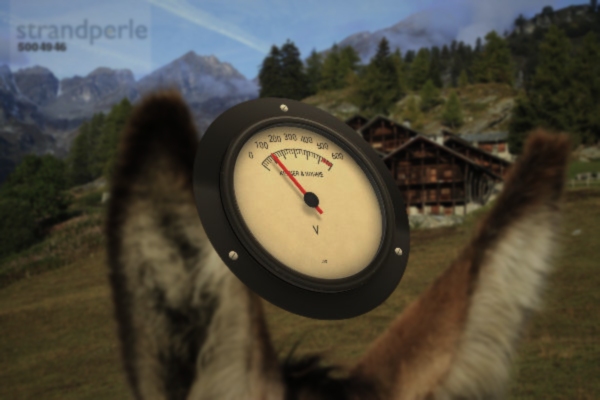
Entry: 100 V
